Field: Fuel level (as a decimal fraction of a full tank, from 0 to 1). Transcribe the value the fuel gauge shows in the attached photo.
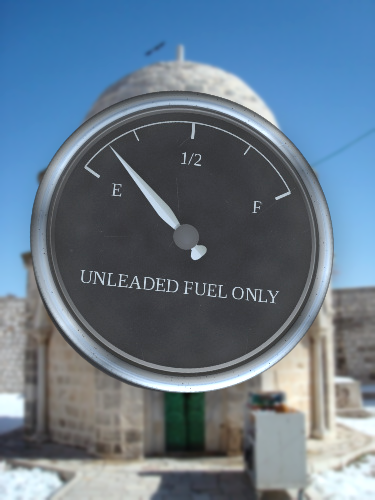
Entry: 0.125
